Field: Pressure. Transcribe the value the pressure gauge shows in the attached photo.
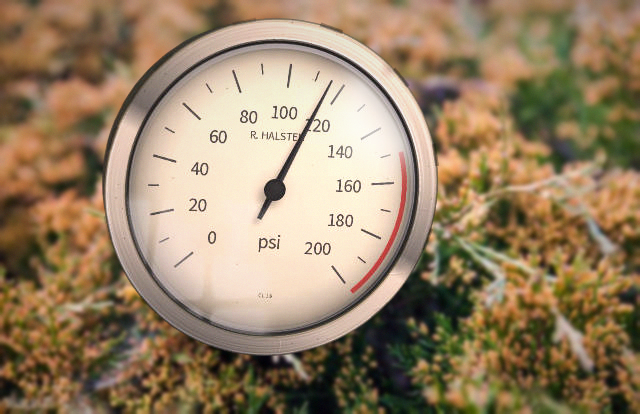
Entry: 115 psi
